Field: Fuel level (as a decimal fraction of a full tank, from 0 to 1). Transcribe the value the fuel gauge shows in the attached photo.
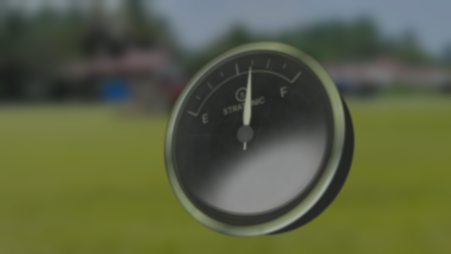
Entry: 0.625
